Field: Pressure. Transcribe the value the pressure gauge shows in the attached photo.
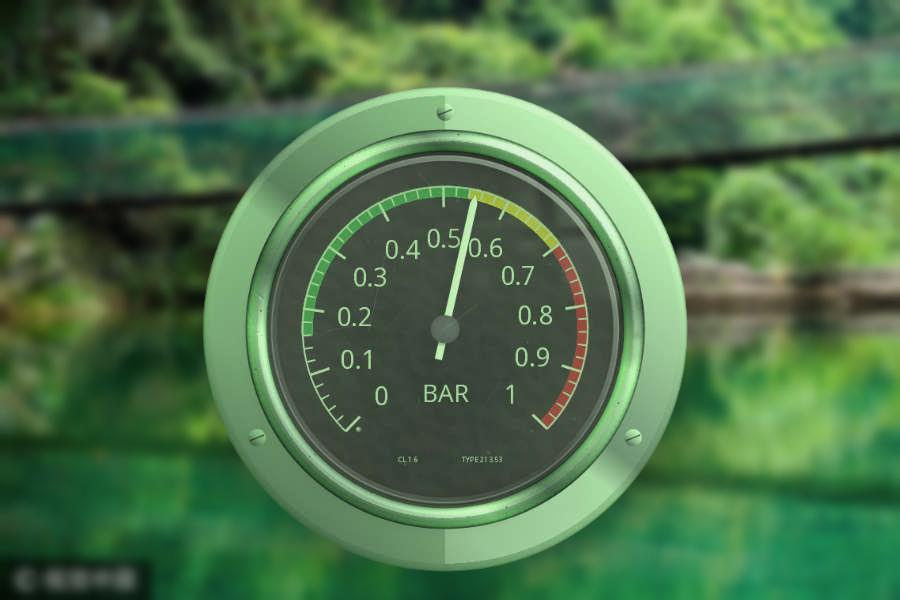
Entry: 0.55 bar
